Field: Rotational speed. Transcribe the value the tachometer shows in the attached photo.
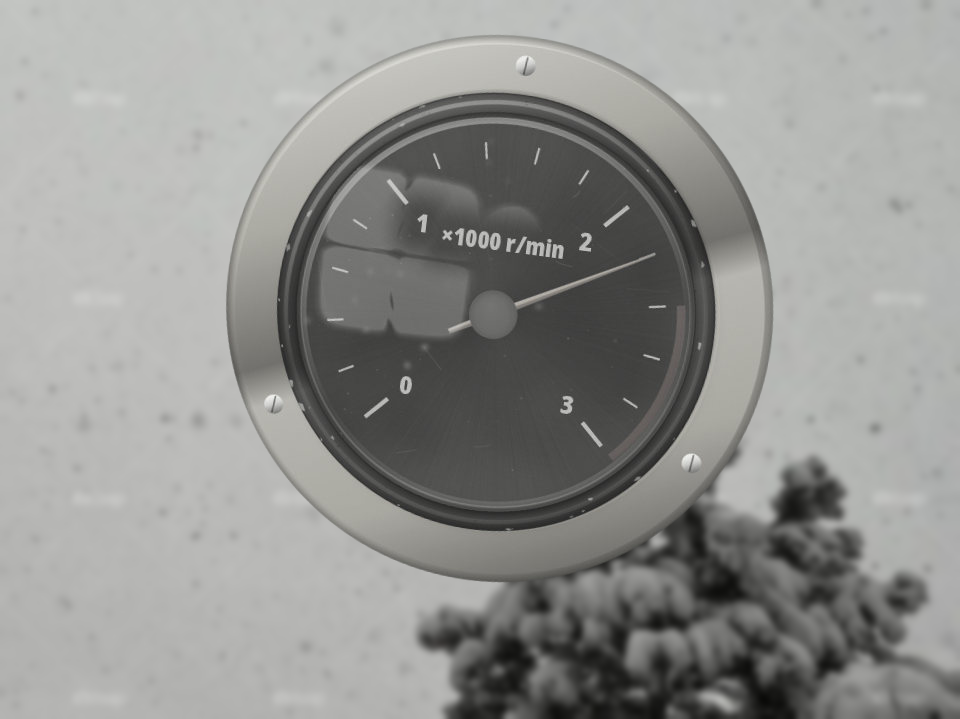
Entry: 2200 rpm
